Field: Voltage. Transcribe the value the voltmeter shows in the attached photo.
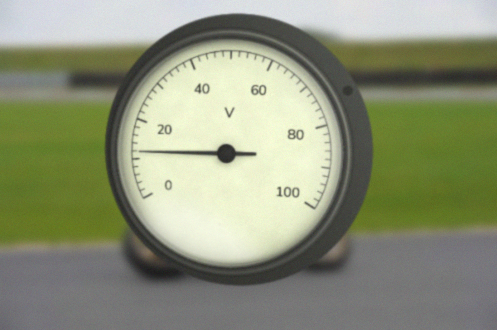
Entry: 12 V
